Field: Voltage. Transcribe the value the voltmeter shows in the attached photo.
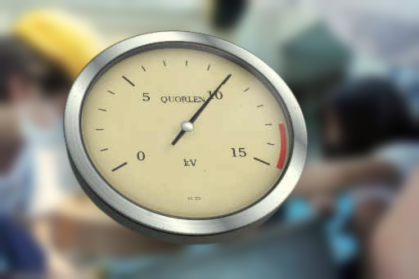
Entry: 10 kV
